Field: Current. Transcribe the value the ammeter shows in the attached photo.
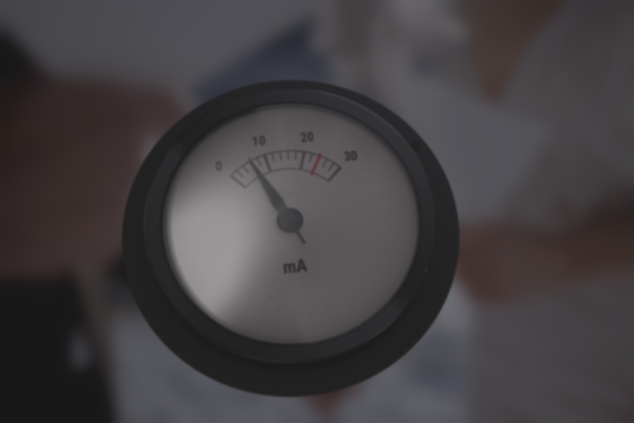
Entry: 6 mA
